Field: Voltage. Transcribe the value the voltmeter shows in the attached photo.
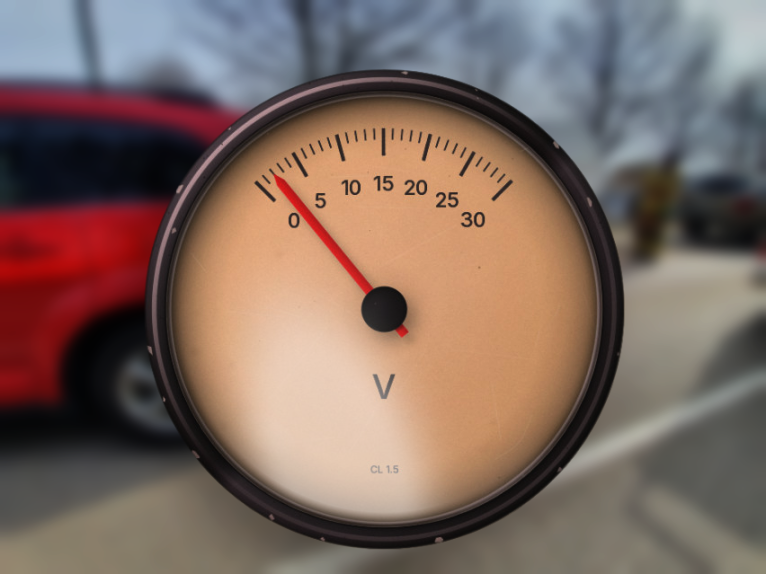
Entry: 2 V
